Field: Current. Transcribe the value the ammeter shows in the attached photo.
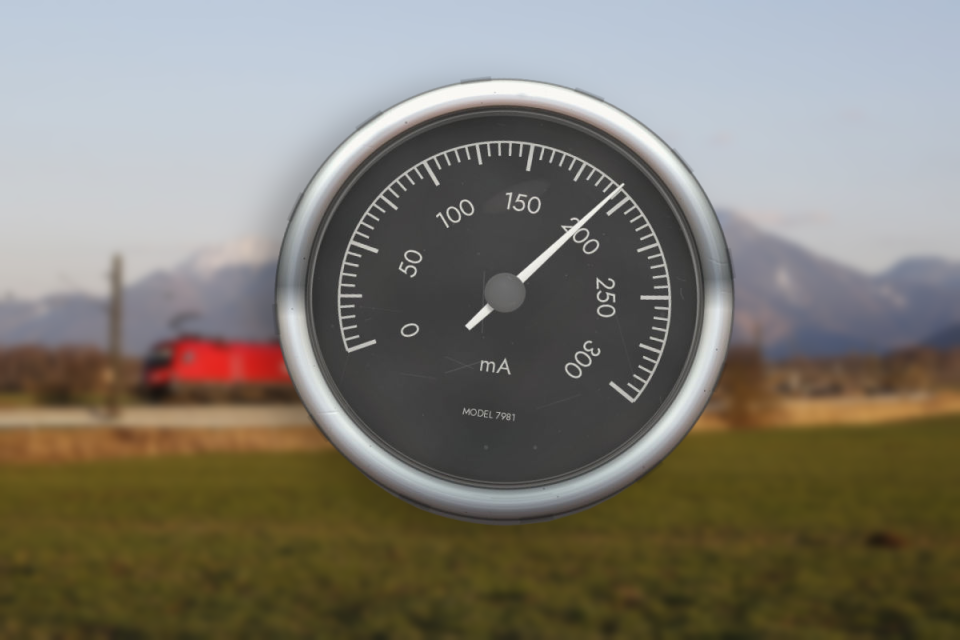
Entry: 195 mA
